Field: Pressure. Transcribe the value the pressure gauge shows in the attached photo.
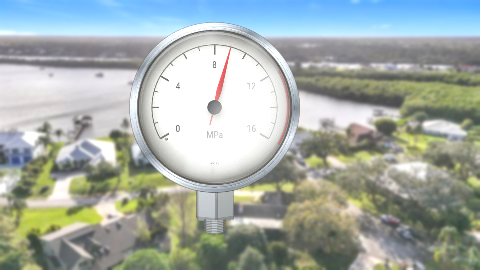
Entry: 9 MPa
